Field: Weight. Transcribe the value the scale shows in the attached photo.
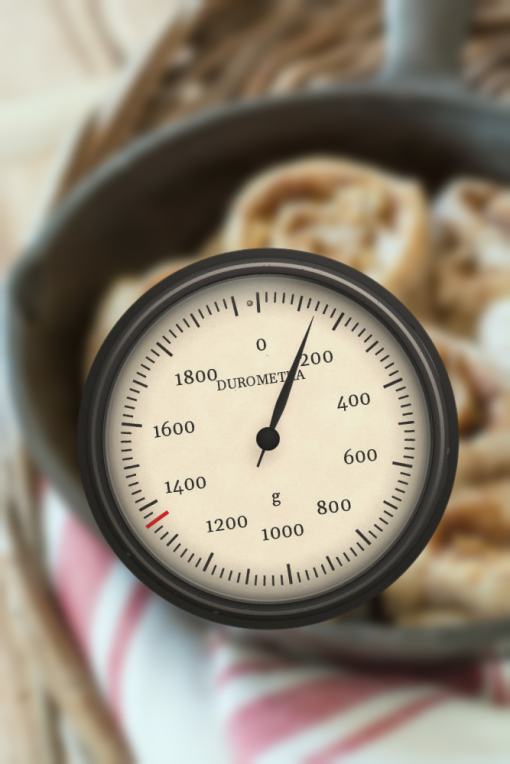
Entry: 140 g
